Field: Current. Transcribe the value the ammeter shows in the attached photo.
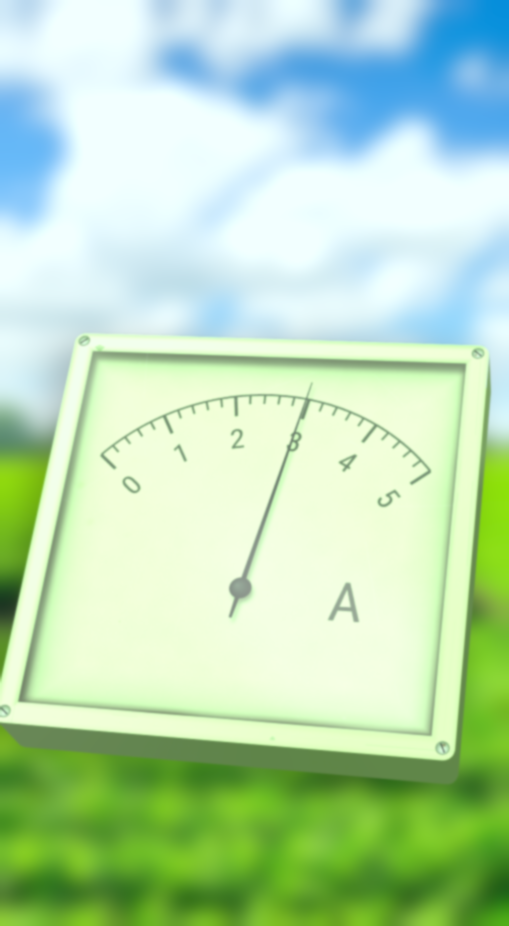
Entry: 3 A
